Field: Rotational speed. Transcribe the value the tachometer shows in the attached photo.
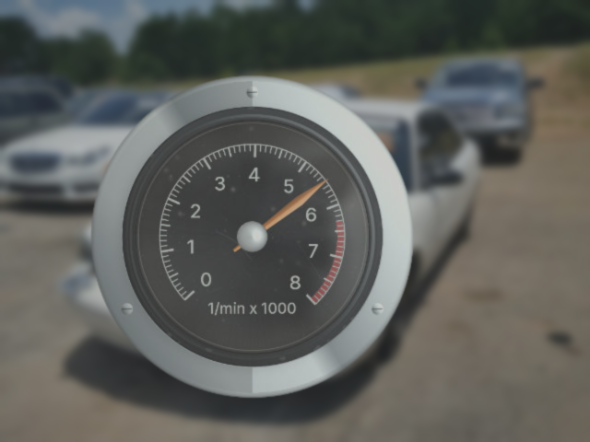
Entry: 5500 rpm
